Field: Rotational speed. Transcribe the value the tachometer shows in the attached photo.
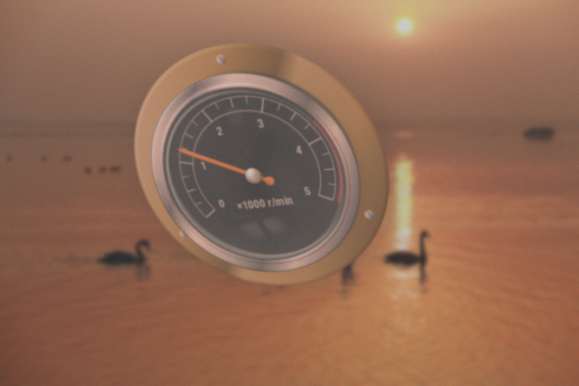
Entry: 1250 rpm
